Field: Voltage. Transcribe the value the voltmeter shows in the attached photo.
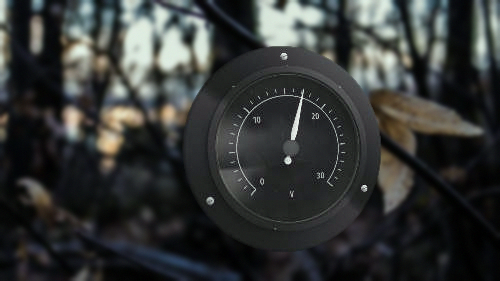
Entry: 17 V
